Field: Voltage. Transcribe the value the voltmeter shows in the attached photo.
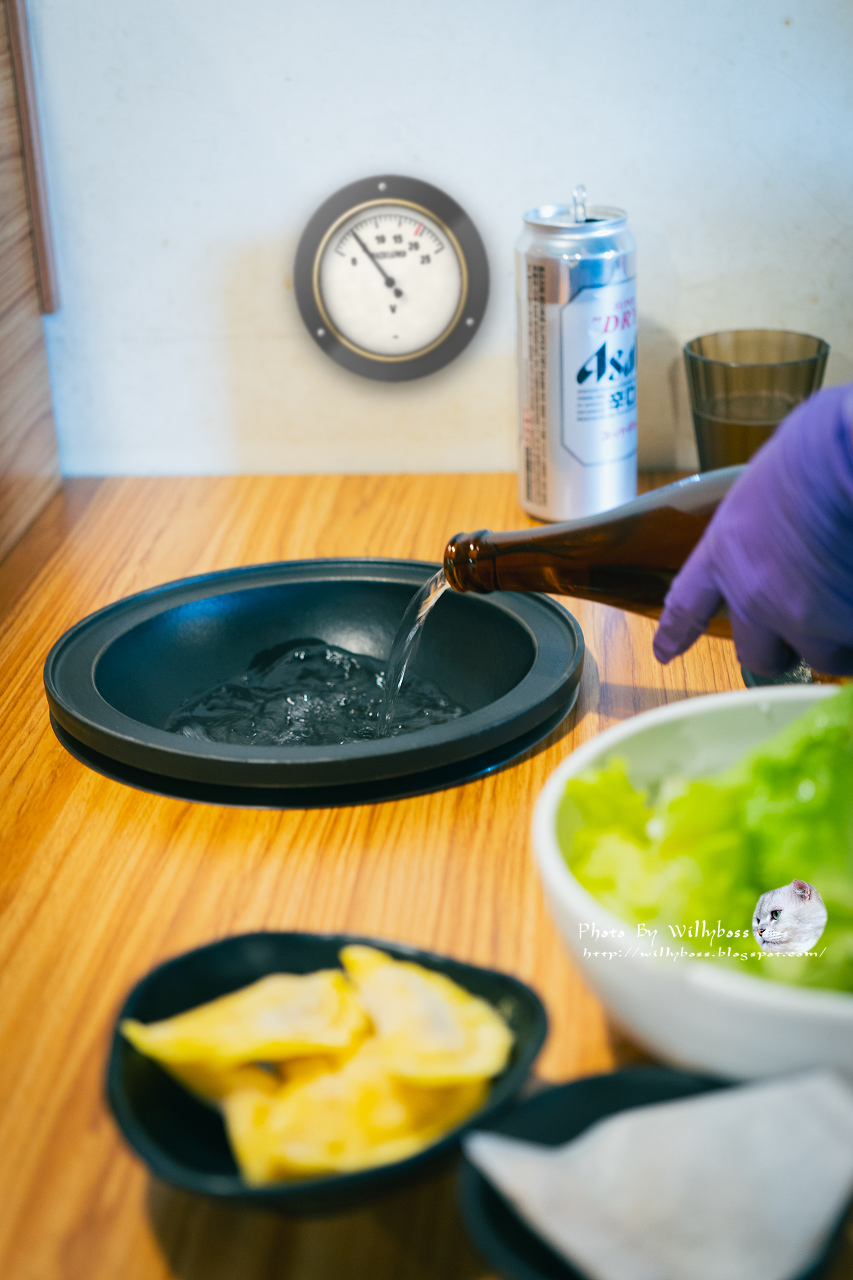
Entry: 5 V
